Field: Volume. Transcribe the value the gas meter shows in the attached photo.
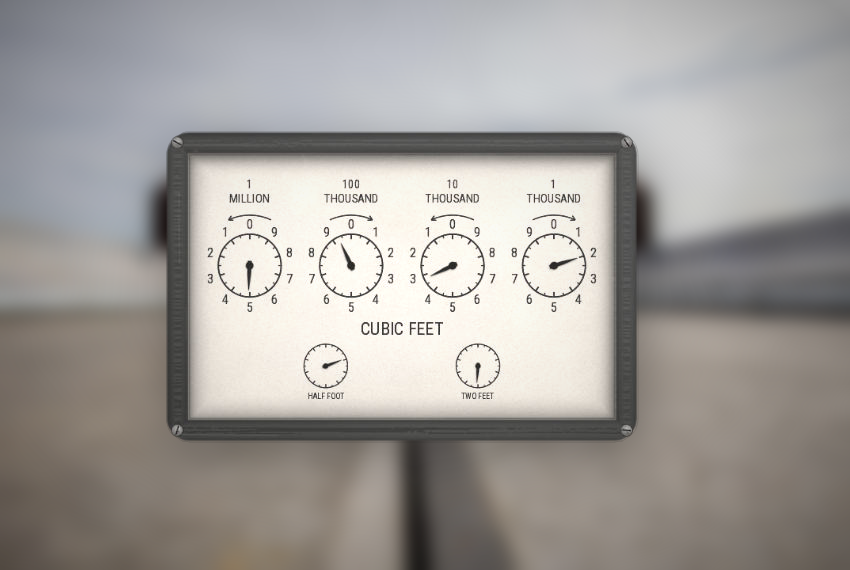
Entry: 493200 ft³
